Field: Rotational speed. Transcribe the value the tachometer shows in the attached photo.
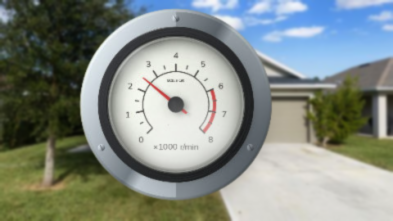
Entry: 2500 rpm
